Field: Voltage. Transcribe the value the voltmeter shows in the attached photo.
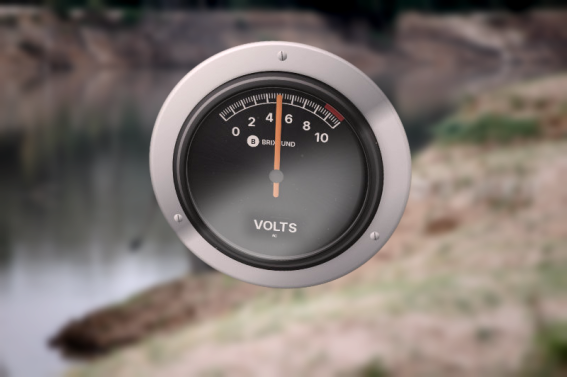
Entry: 5 V
